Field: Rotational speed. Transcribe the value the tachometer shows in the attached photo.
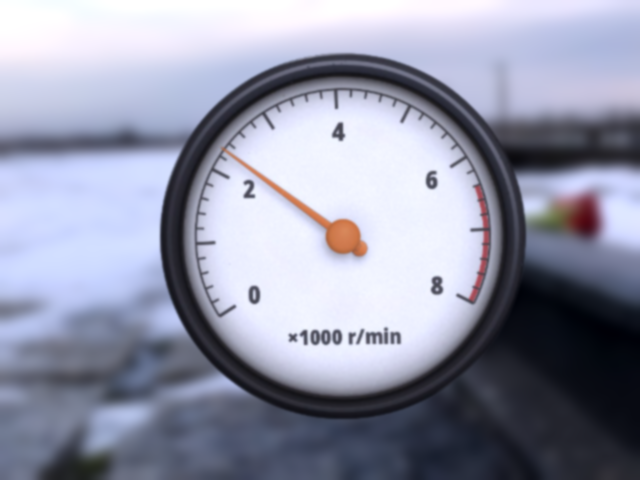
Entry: 2300 rpm
